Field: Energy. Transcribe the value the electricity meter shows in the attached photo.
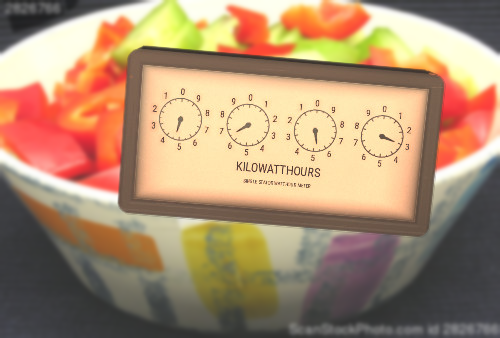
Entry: 4653 kWh
